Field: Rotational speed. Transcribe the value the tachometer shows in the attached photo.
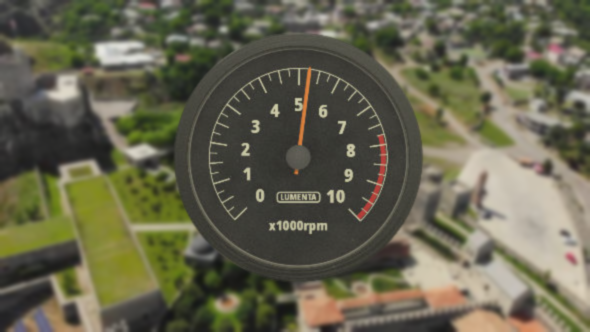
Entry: 5250 rpm
